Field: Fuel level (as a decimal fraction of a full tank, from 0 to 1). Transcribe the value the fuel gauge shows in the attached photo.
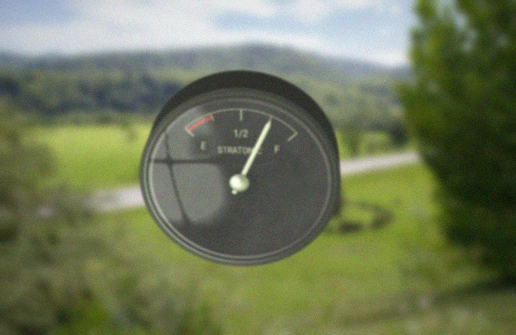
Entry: 0.75
